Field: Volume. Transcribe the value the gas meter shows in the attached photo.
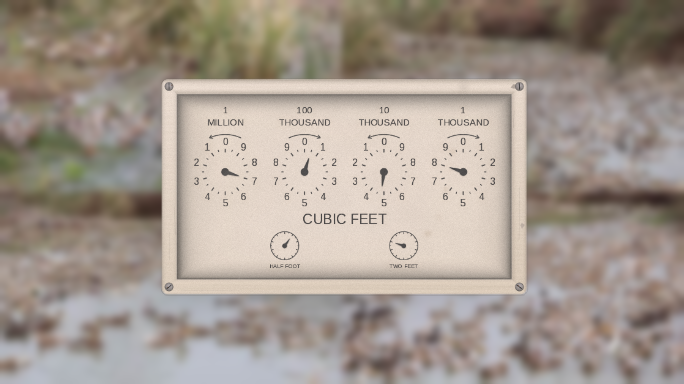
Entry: 704800 ft³
